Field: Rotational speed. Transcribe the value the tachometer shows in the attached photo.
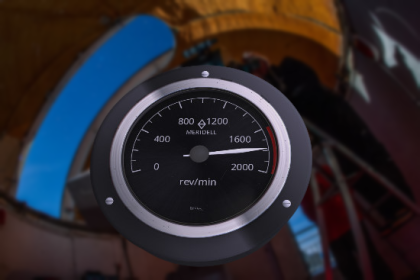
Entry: 1800 rpm
